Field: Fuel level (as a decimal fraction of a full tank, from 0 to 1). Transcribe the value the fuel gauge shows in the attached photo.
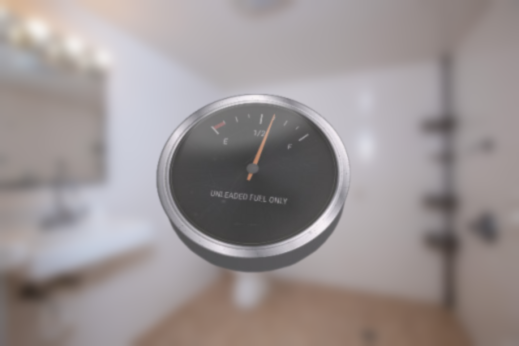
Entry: 0.625
